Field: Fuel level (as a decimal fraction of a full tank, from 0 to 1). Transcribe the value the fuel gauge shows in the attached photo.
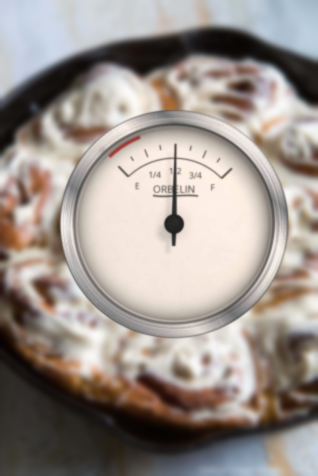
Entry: 0.5
